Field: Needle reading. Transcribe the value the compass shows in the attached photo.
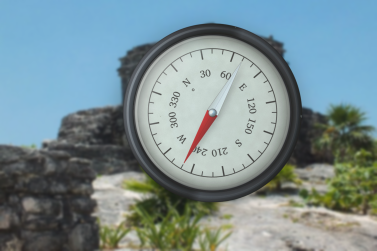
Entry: 250 °
